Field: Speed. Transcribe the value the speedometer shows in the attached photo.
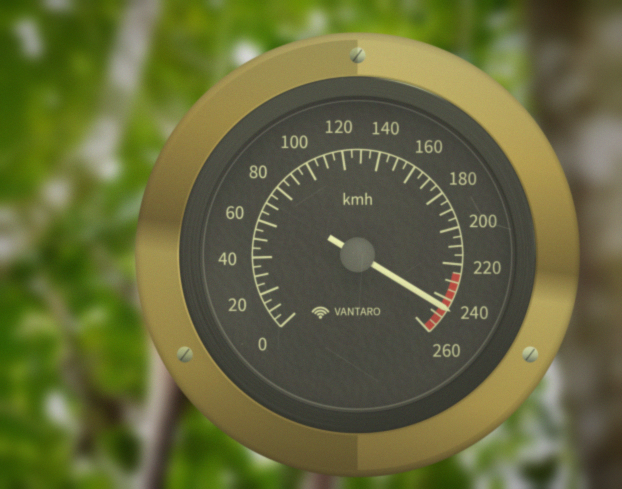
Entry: 245 km/h
